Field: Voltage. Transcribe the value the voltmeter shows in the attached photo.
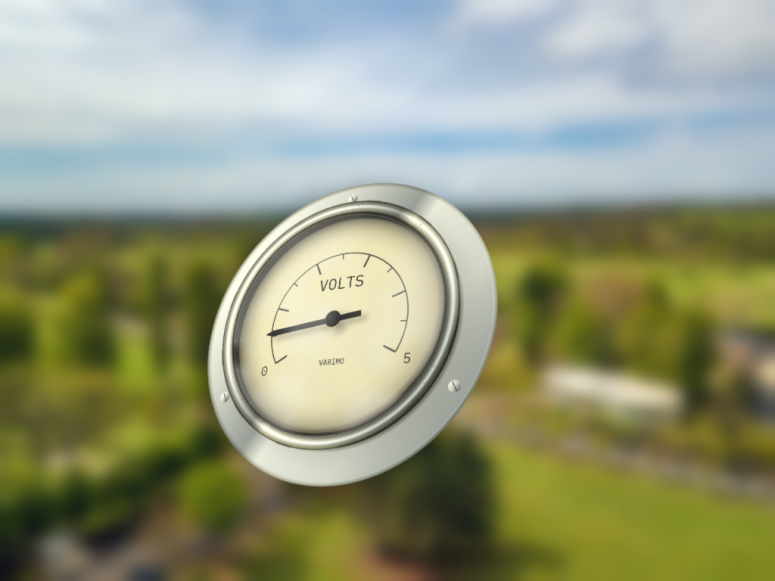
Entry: 0.5 V
